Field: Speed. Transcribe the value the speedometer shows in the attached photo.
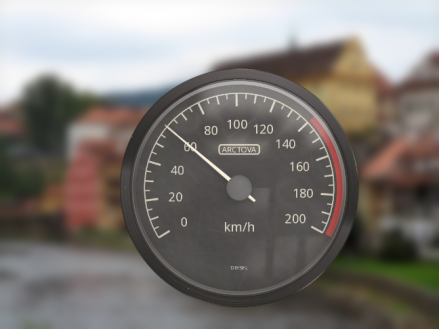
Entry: 60 km/h
